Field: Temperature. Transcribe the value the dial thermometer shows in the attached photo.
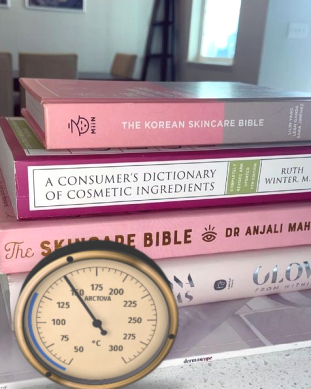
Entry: 150 °C
